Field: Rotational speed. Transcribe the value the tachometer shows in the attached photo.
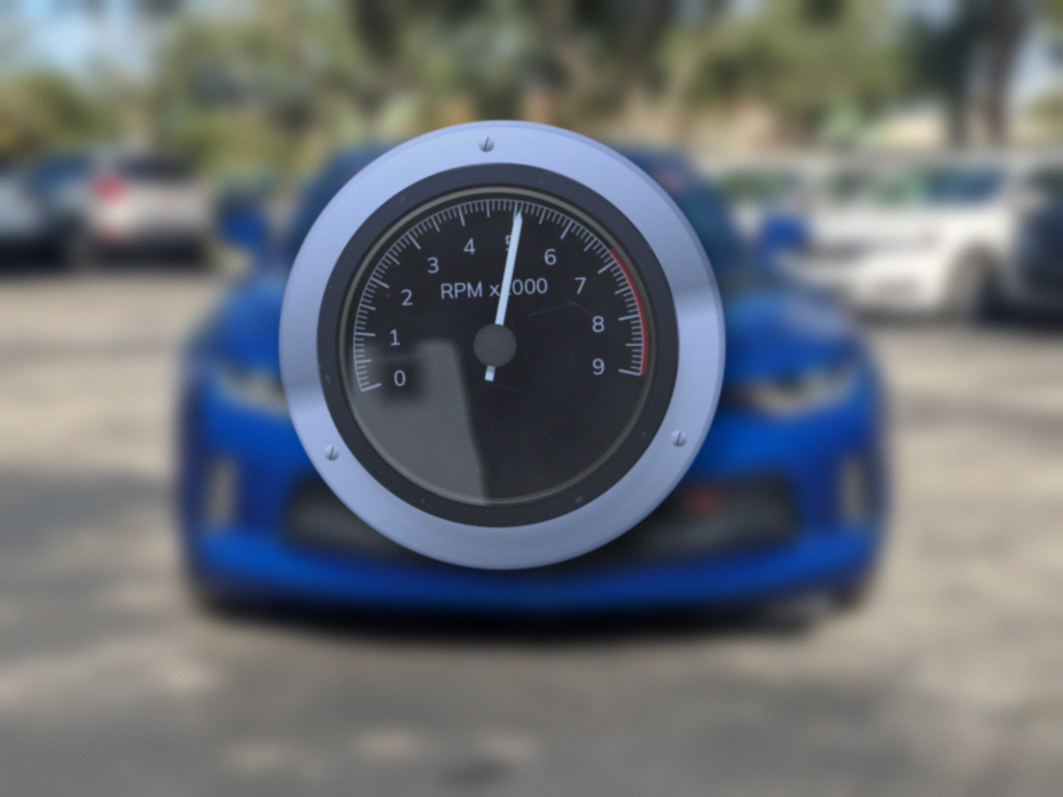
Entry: 5100 rpm
